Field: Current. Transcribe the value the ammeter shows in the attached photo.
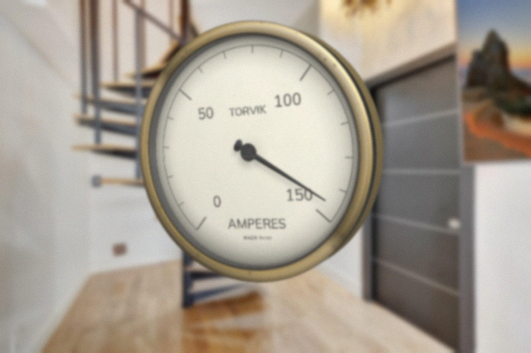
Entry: 145 A
